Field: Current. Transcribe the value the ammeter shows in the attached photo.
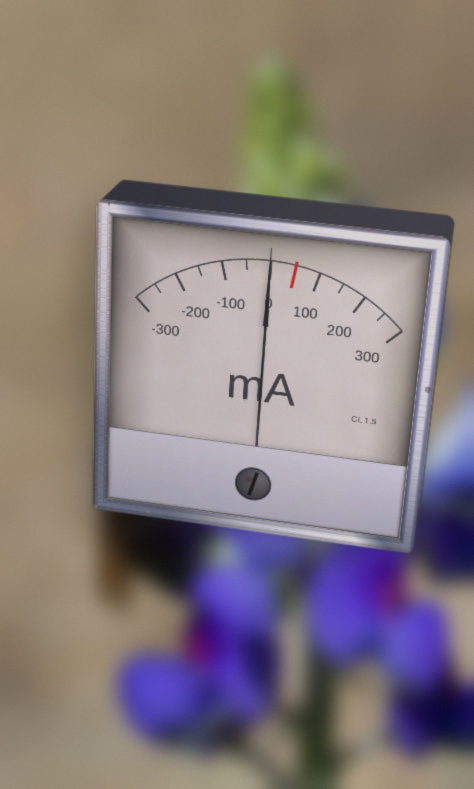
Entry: 0 mA
